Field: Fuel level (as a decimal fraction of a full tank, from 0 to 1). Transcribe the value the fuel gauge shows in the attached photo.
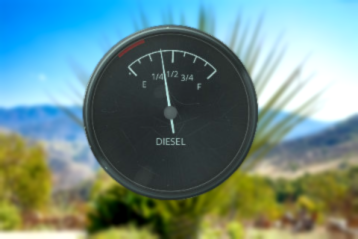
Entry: 0.375
